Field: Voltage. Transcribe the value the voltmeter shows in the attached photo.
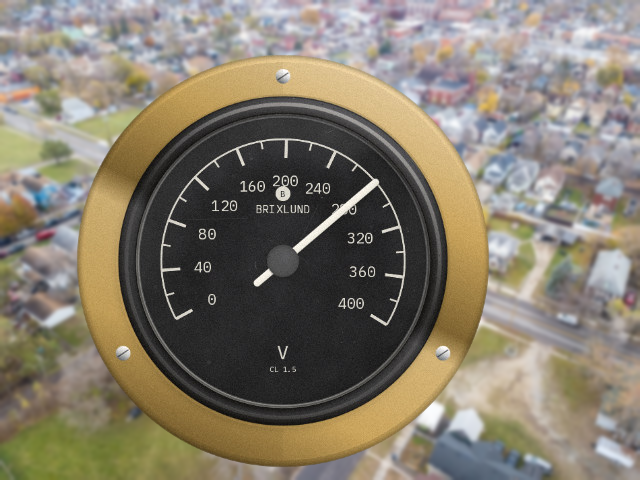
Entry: 280 V
